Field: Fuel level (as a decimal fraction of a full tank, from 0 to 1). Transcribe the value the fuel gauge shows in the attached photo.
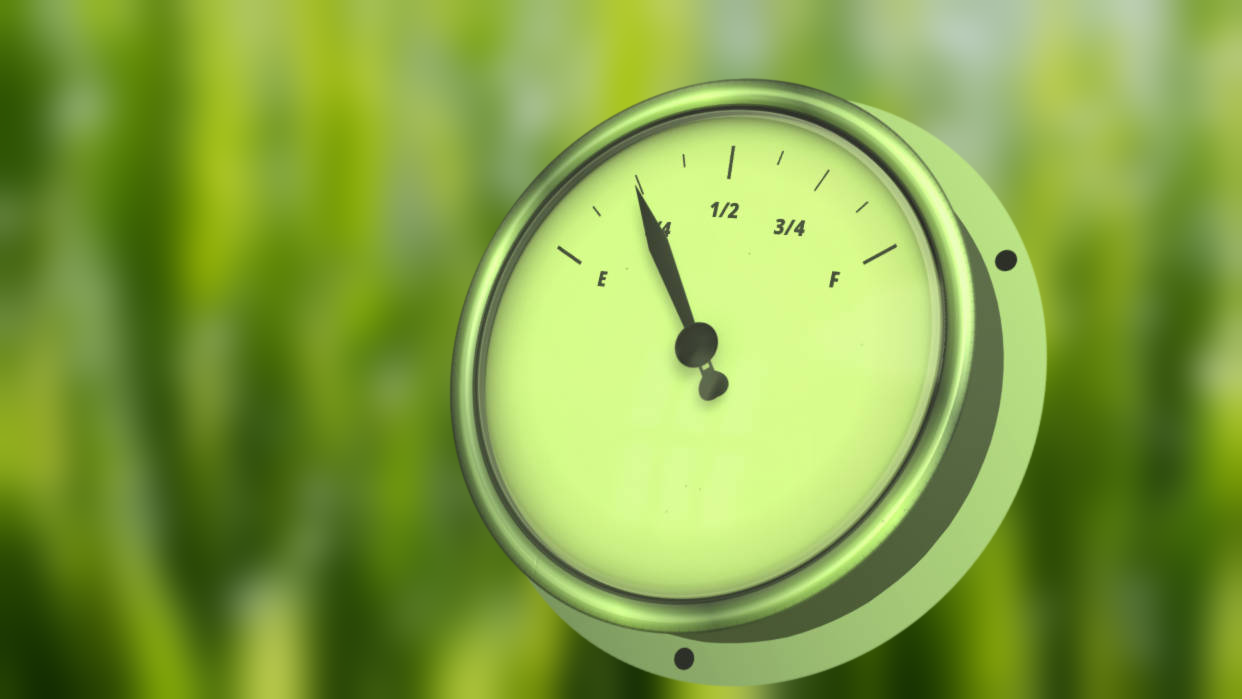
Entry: 0.25
